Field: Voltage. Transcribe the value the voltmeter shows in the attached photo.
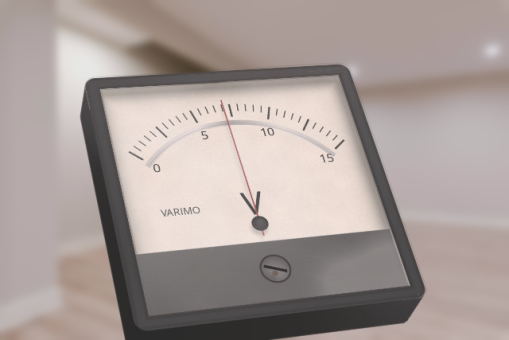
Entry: 7 V
